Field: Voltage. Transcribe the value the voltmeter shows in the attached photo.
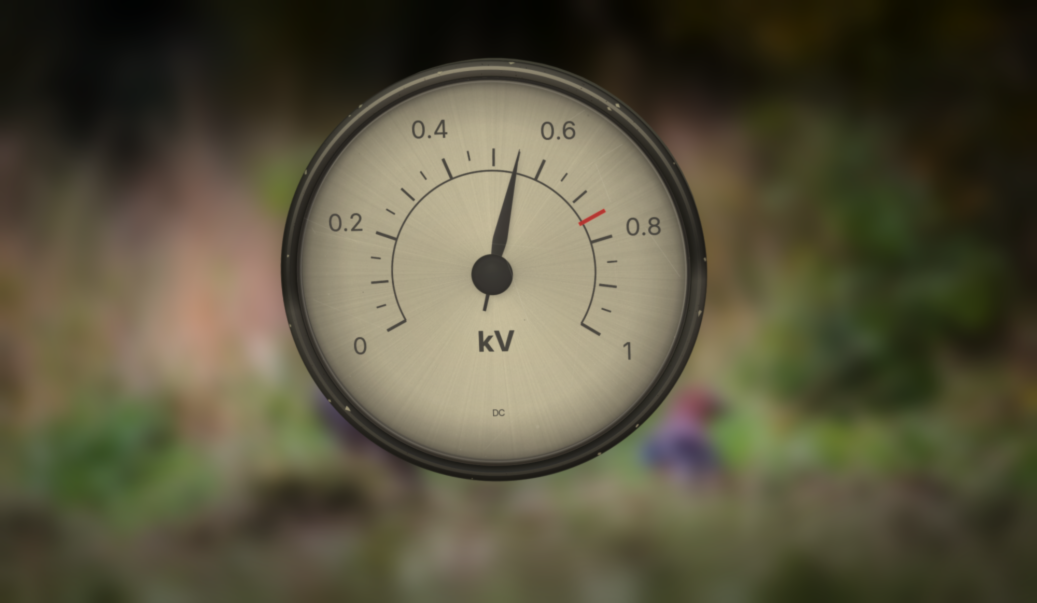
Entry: 0.55 kV
